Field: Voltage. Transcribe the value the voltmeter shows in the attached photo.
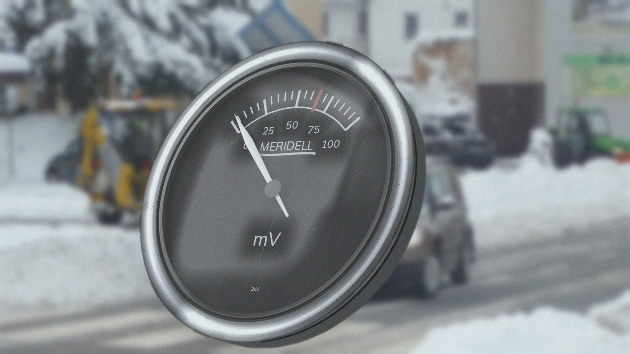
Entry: 5 mV
